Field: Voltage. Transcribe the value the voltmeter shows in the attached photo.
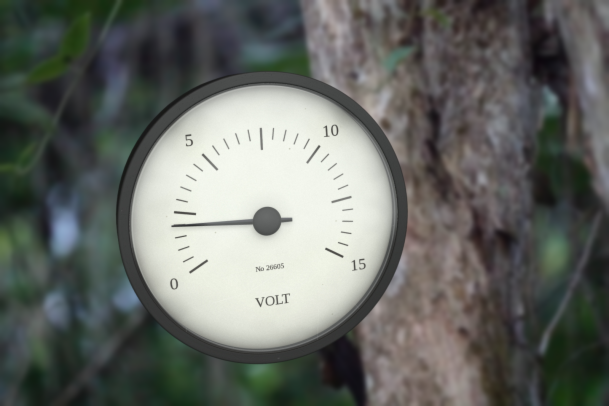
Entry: 2 V
